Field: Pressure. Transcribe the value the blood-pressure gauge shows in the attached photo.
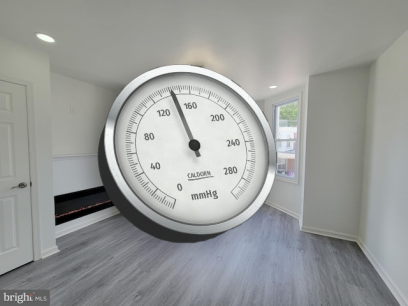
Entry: 140 mmHg
